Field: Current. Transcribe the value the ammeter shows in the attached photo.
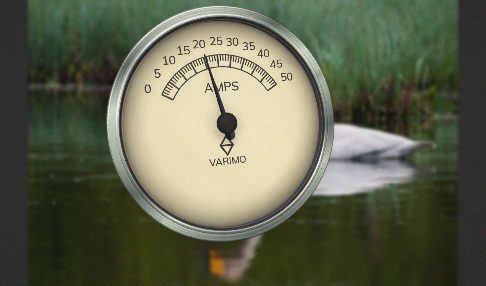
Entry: 20 A
